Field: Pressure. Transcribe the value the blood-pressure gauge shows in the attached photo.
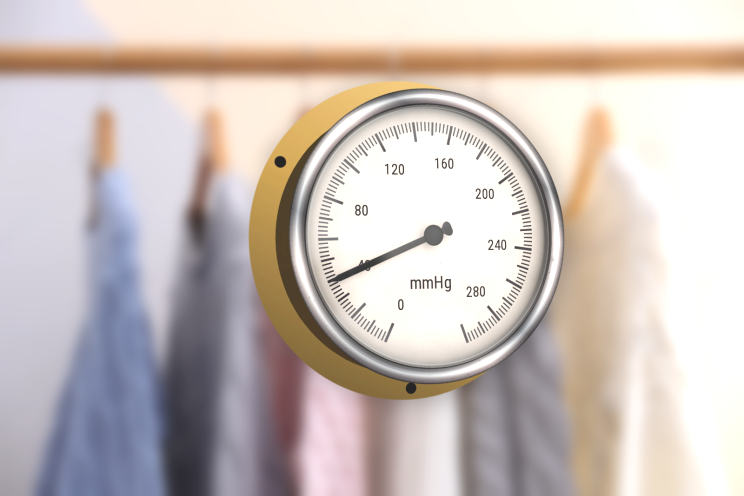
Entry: 40 mmHg
